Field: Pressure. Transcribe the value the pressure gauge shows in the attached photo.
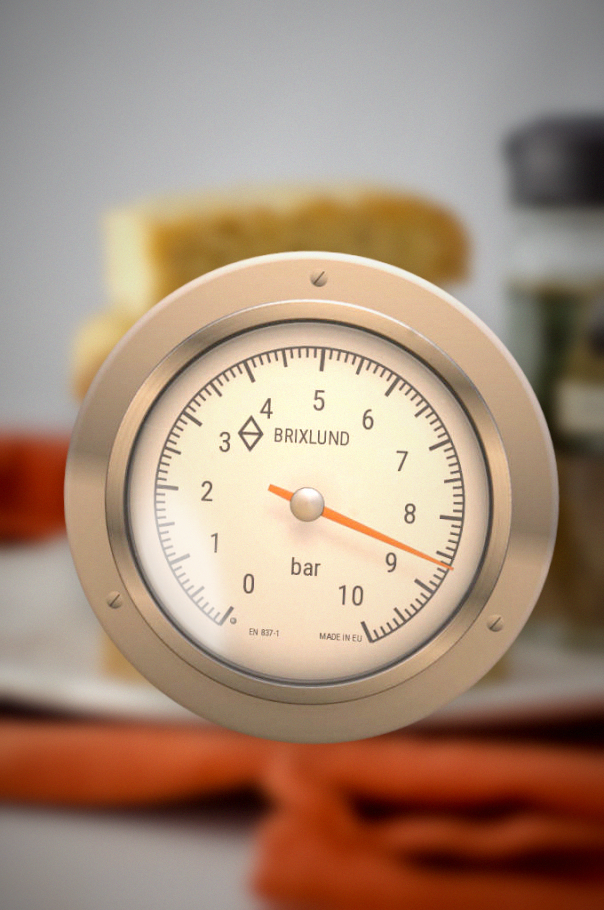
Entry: 8.6 bar
